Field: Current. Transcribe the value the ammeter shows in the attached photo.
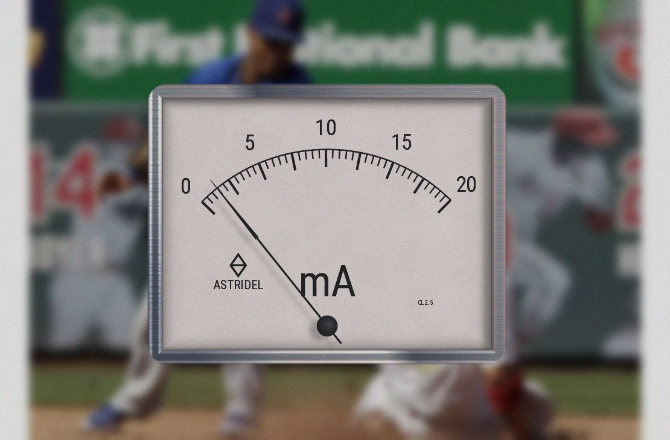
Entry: 1.5 mA
